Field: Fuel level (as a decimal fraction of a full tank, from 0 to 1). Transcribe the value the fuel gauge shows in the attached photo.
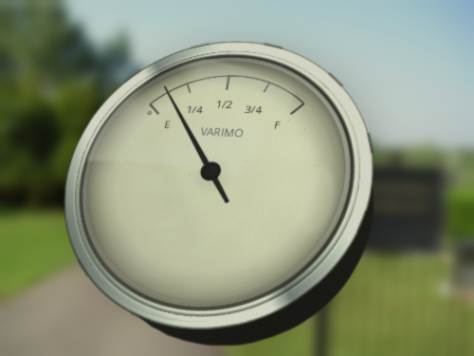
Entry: 0.125
